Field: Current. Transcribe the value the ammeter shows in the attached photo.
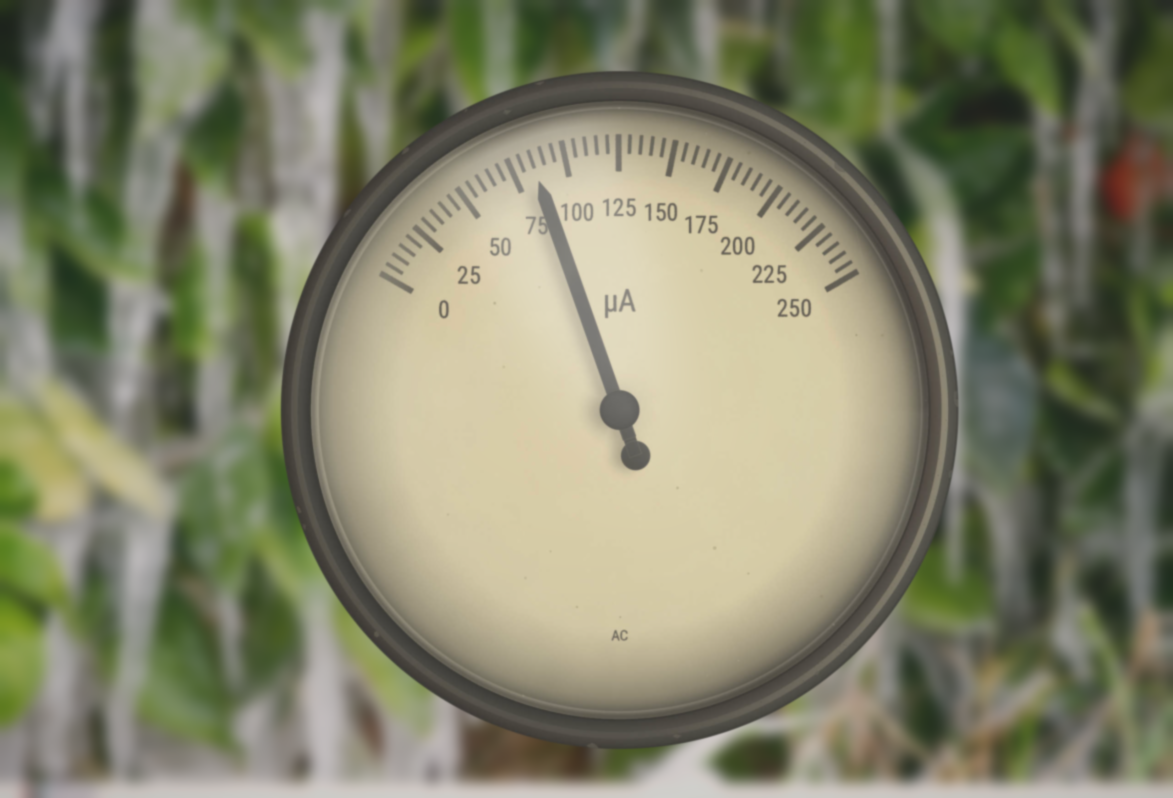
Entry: 85 µA
